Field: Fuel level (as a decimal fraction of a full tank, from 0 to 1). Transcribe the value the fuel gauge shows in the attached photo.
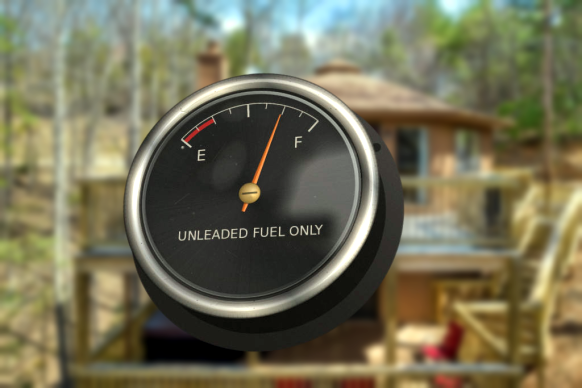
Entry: 0.75
